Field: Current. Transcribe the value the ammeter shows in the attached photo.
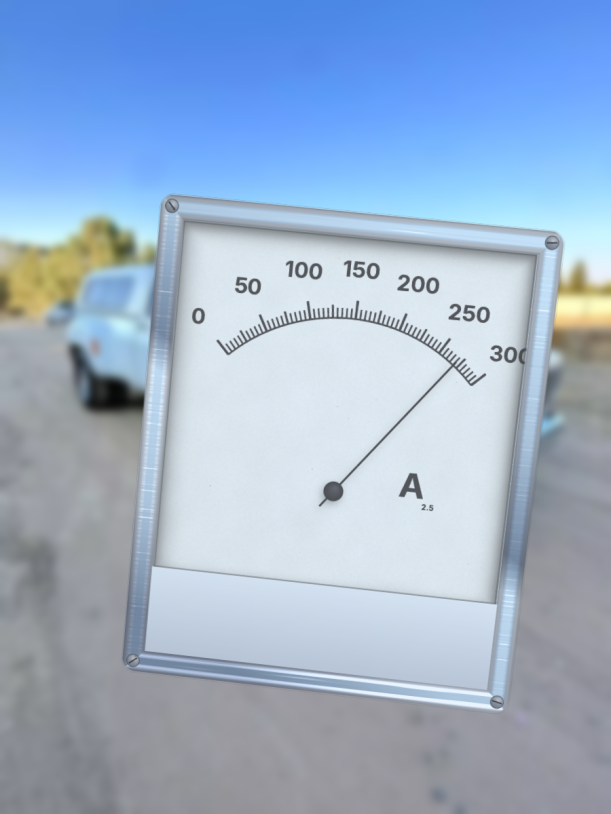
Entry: 270 A
